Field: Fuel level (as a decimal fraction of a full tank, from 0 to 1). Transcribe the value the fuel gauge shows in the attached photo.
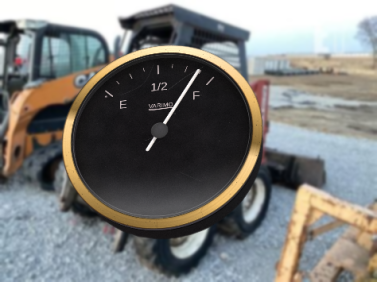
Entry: 0.875
